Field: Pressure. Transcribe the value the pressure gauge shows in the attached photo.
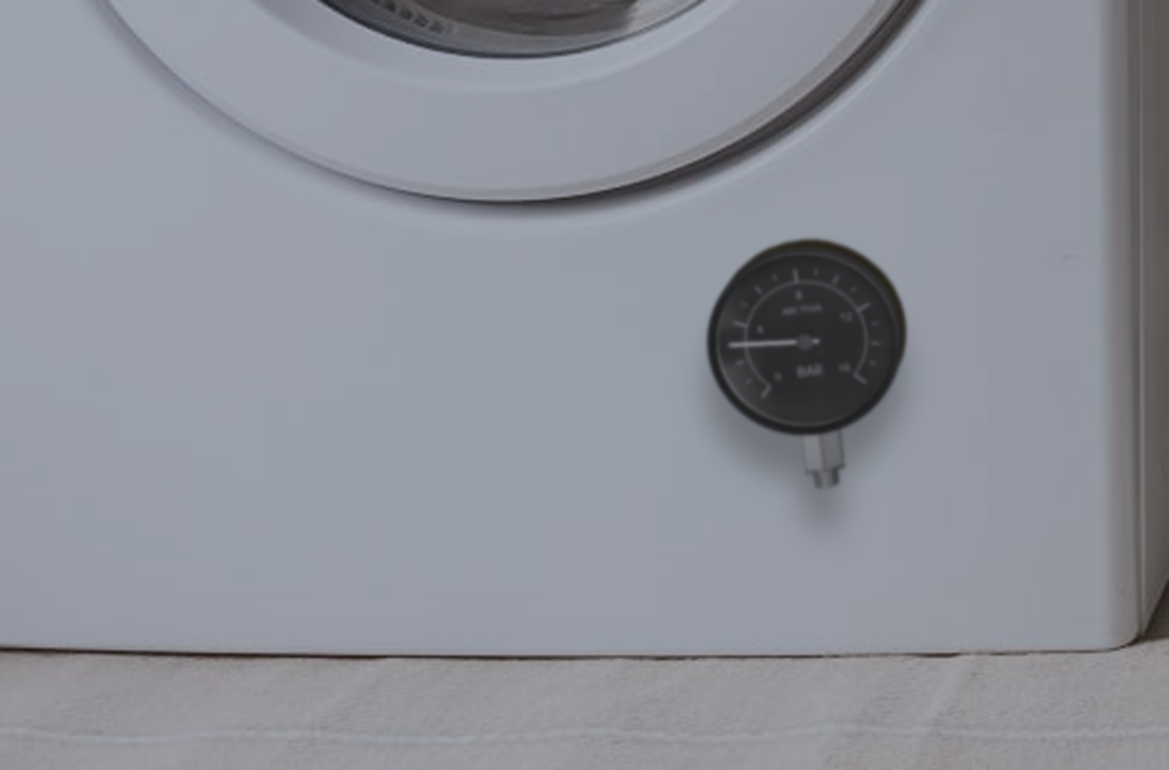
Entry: 3 bar
